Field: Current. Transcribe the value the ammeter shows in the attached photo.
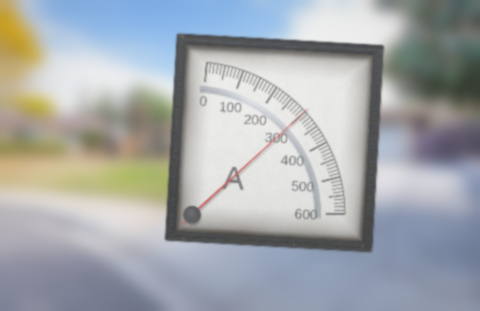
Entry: 300 A
